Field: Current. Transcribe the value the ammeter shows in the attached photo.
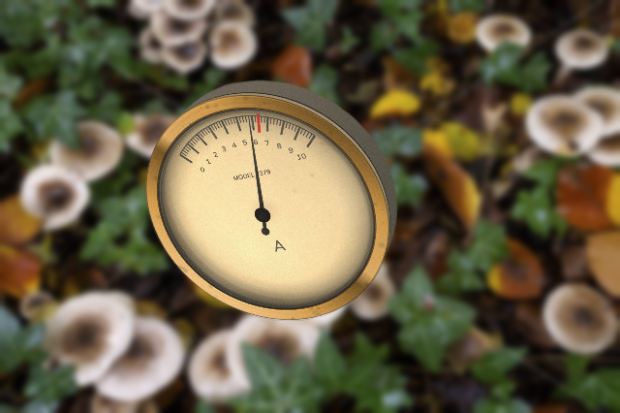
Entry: 6 A
